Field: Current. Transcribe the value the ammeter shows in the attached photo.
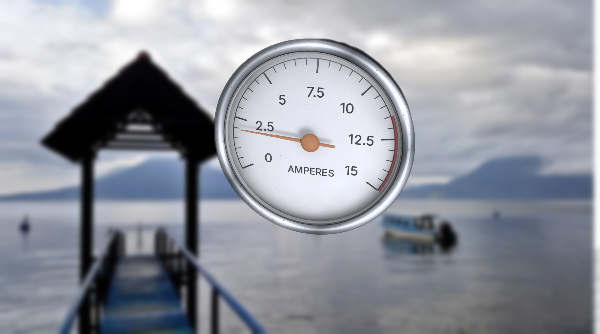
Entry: 2 A
